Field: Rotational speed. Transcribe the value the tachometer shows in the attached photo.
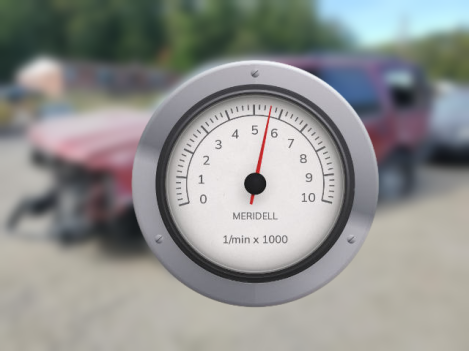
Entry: 5600 rpm
